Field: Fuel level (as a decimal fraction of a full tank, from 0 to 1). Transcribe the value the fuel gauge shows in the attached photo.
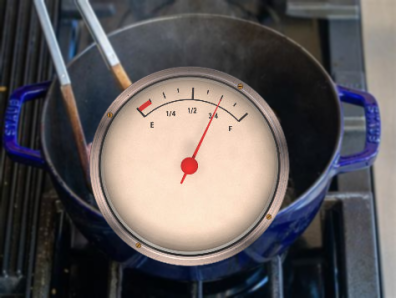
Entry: 0.75
